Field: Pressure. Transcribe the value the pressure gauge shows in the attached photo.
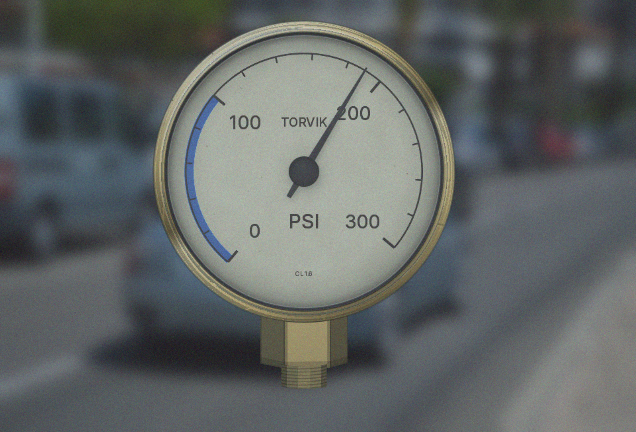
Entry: 190 psi
